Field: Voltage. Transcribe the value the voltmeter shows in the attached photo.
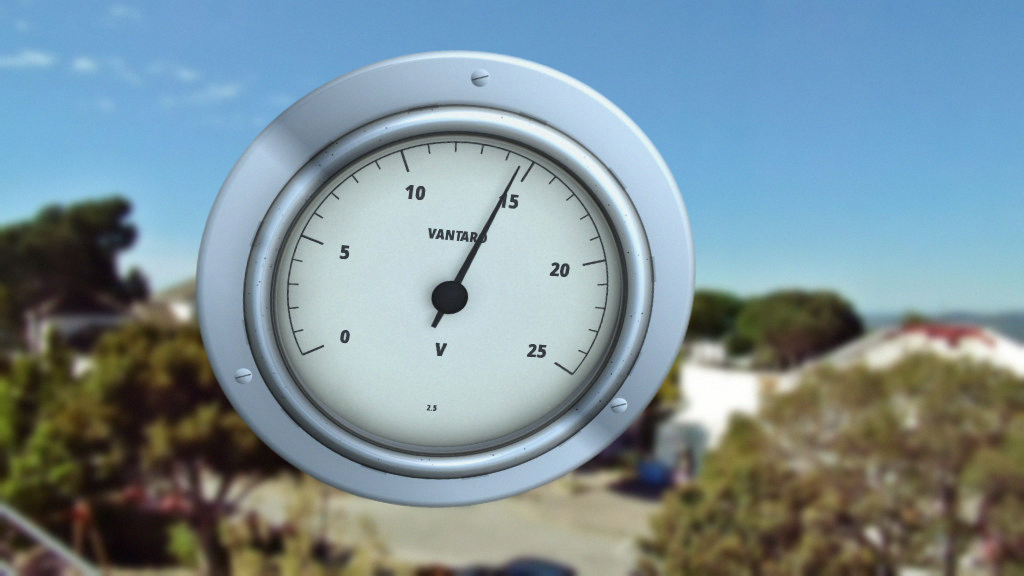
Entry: 14.5 V
